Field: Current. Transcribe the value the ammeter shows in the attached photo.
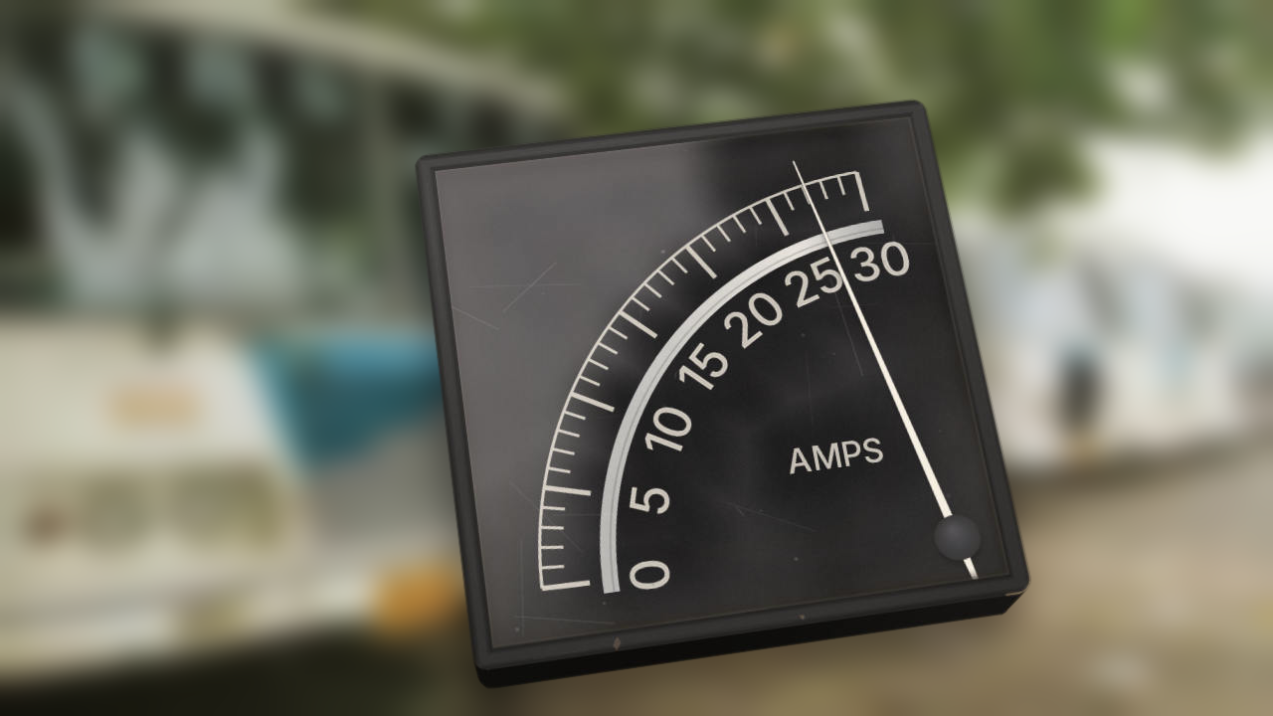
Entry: 27 A
